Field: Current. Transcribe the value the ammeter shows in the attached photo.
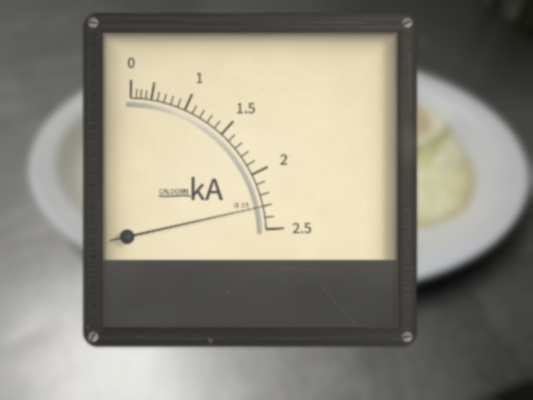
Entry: 2.3 kA
